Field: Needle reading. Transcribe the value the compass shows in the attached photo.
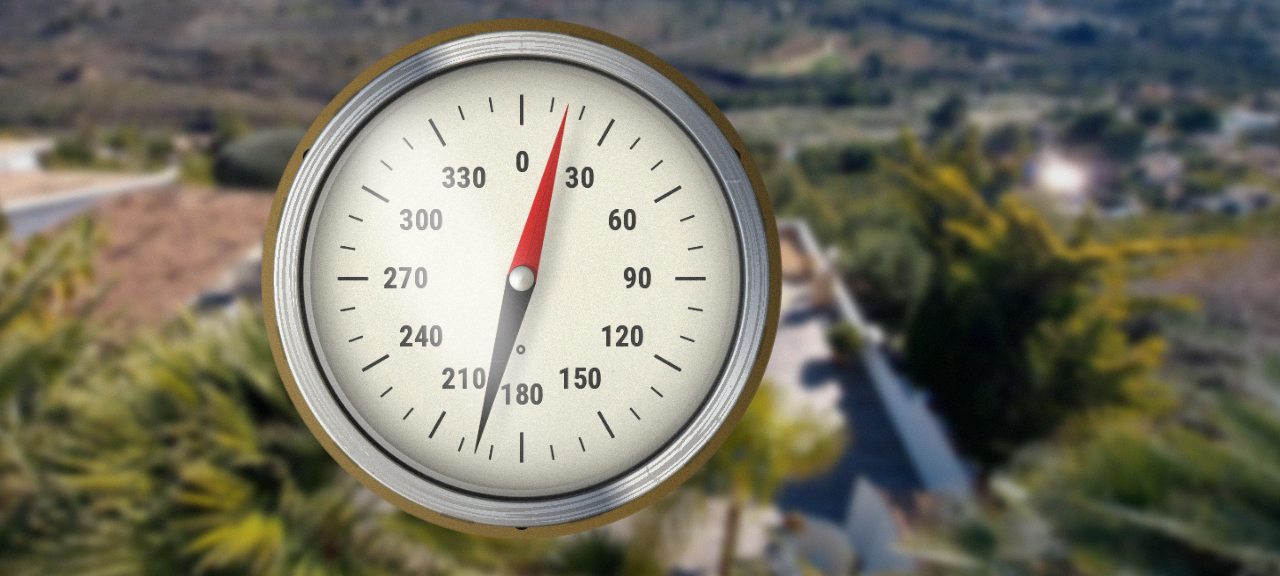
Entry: 15 °
